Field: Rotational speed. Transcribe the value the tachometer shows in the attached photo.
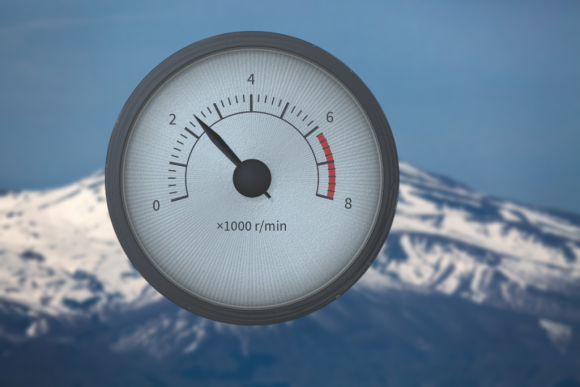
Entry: 2400 rpm
